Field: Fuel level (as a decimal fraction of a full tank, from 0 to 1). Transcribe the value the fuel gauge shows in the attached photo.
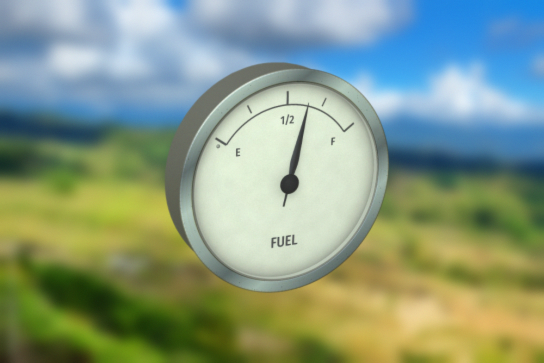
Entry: 0.625
